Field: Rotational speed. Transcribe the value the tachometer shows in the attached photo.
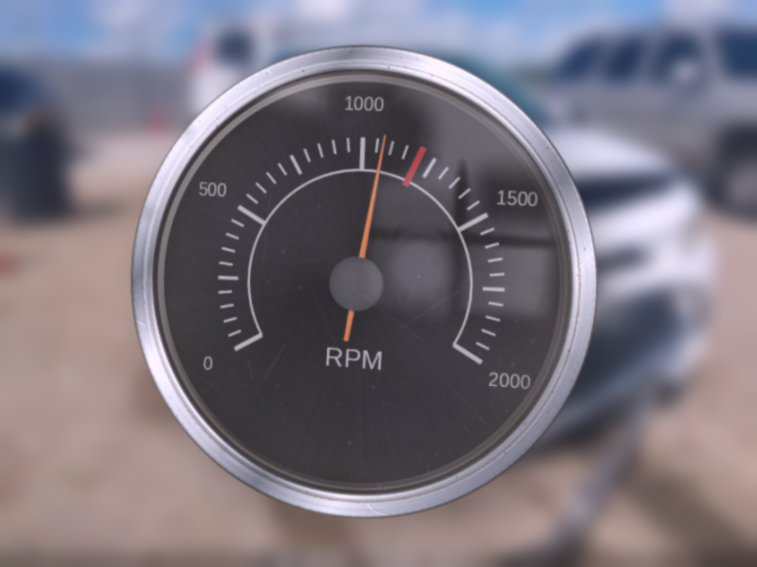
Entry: 1075 rpm
